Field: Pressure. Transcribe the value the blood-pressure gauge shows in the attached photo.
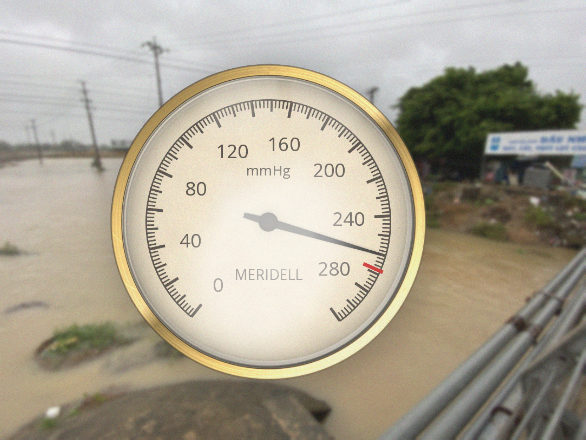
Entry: 260 mmHg
